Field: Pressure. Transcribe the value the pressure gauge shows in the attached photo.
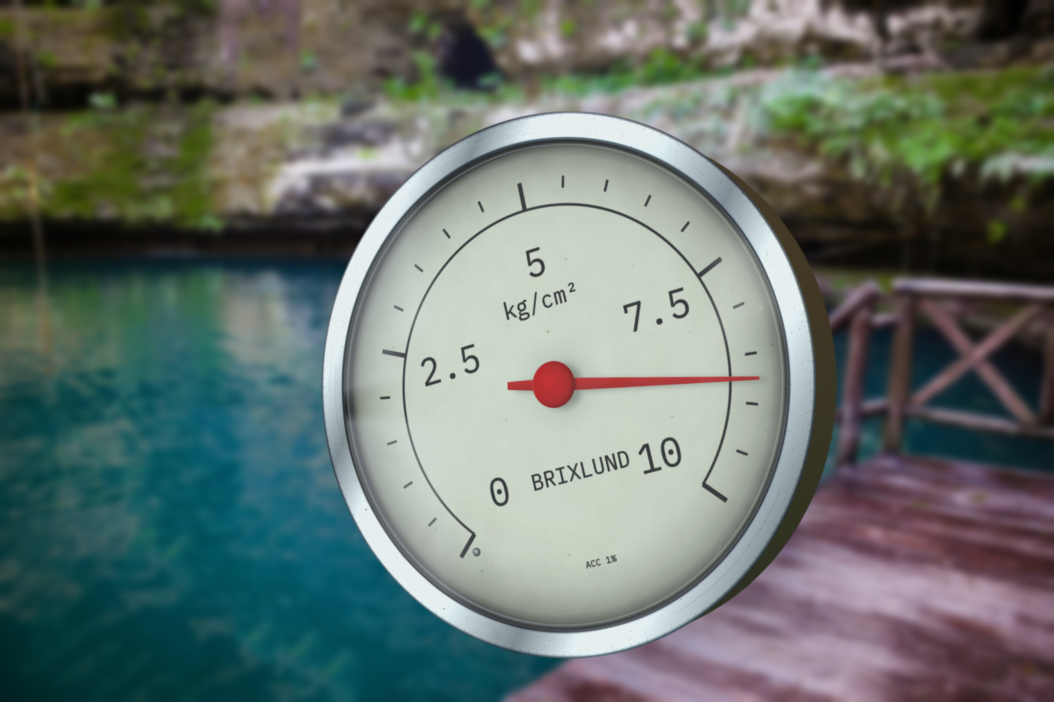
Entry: 8.75 kg/cm²
